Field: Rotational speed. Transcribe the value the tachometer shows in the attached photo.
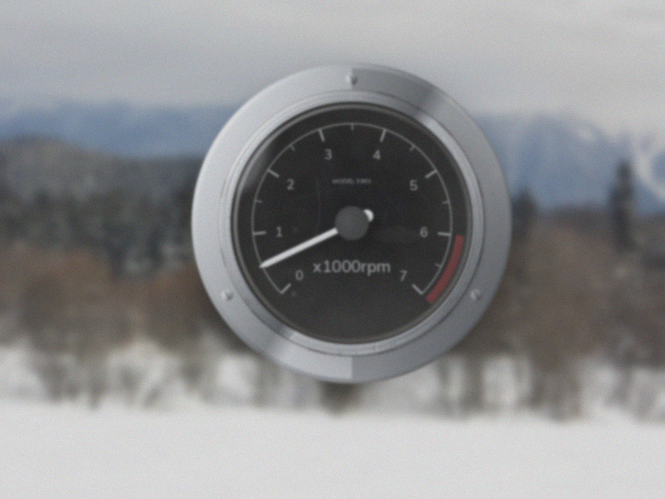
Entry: 500 rpm
